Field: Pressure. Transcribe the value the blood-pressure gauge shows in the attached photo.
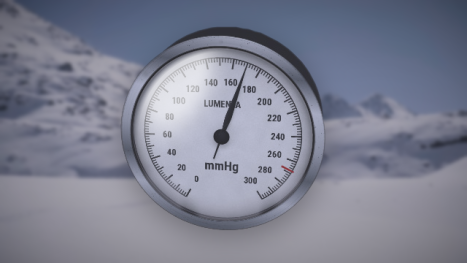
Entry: 170 mmHg
